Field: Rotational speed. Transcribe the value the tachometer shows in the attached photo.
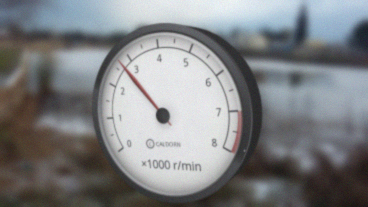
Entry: 2750 rpm
